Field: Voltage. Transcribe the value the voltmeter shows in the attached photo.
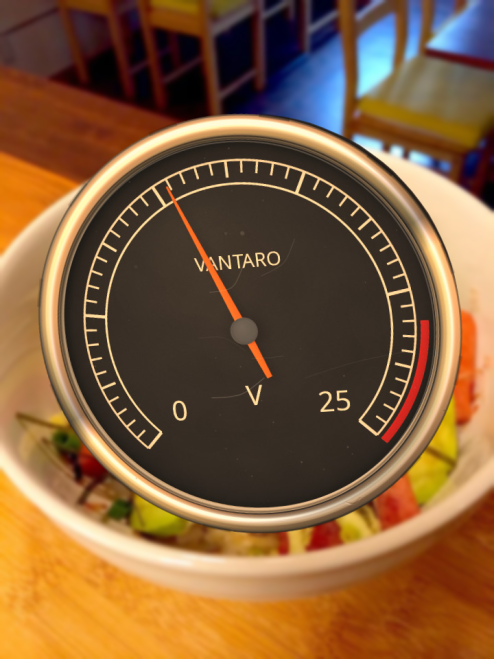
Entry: 10.5 V
